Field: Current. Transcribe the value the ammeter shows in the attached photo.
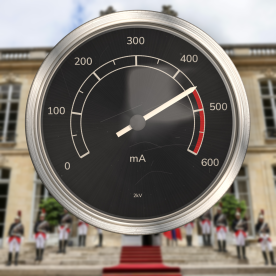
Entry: 450 mA
